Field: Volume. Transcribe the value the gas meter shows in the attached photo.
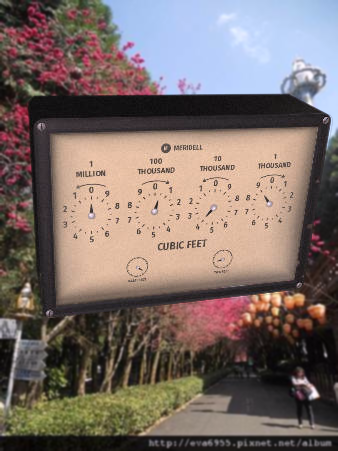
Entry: 3900 ft³
